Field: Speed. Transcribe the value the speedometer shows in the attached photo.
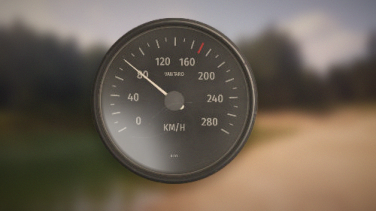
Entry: 80 km/h
